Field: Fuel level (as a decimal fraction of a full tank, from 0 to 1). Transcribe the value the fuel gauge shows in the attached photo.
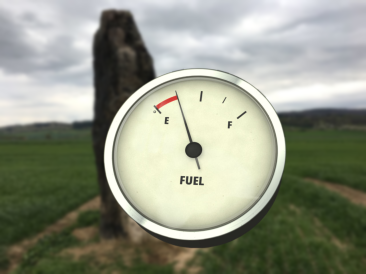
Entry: 0.25
